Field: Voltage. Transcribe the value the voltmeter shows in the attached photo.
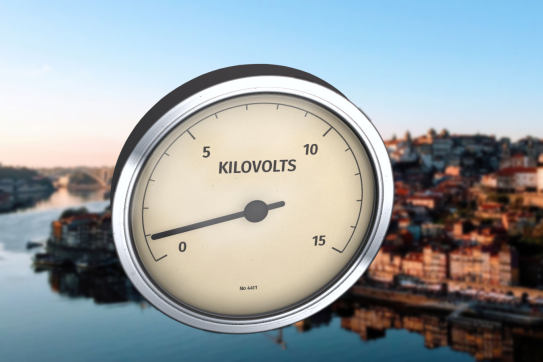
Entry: 1 kV
